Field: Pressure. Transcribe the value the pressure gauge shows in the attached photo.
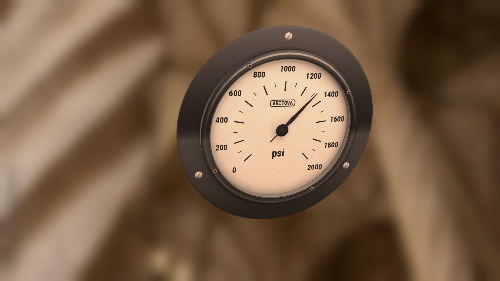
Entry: 1300 psi
